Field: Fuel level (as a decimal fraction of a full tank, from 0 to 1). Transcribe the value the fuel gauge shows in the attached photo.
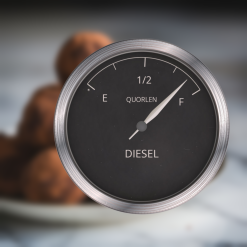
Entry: 0.875
